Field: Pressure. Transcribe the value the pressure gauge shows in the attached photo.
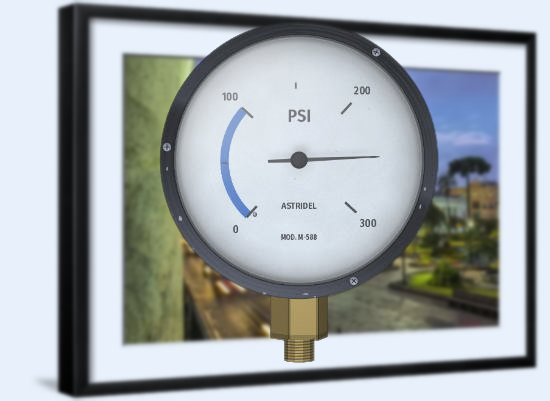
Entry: 250 psi
